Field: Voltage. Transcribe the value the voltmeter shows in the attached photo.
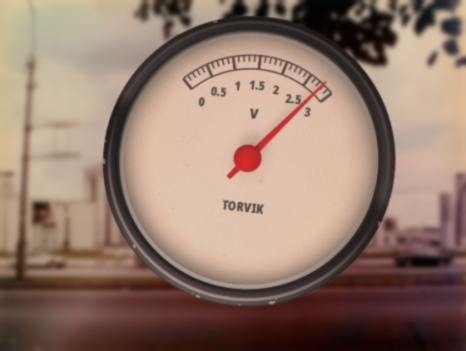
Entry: 2.8 V
